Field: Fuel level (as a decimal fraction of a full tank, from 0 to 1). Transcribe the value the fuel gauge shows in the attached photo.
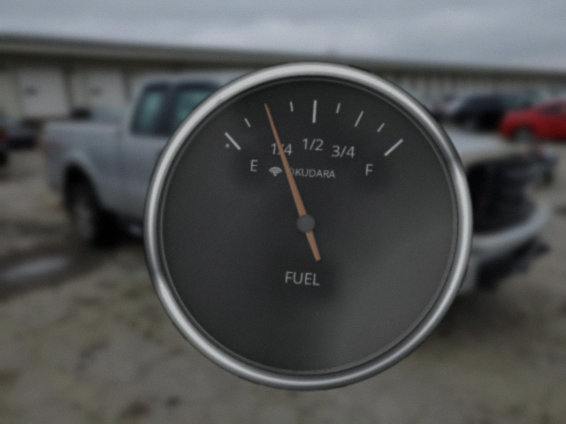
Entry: 0.25
